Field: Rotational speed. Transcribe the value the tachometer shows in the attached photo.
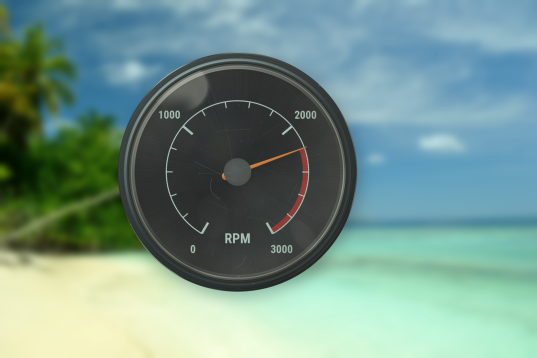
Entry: 2200 rpm
